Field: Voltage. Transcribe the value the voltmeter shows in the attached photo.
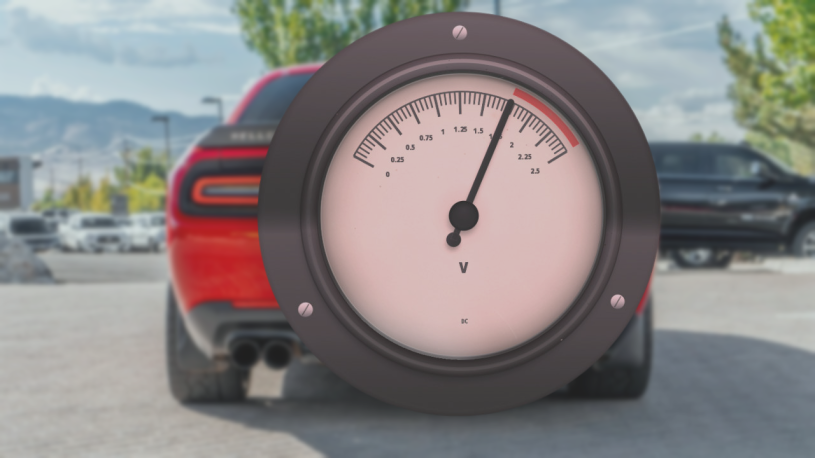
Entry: 1.75 V
